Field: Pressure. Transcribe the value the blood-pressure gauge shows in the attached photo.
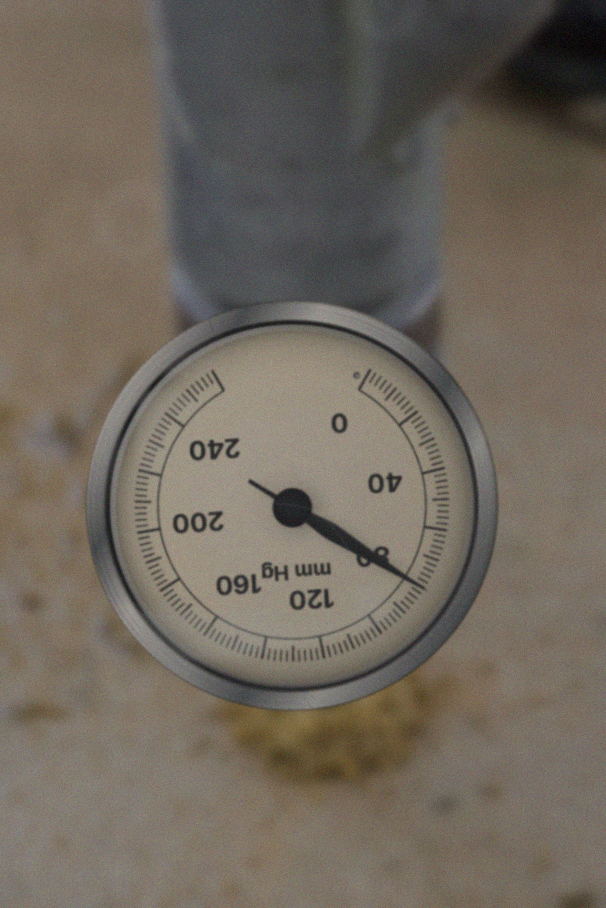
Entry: 80 mmHg
